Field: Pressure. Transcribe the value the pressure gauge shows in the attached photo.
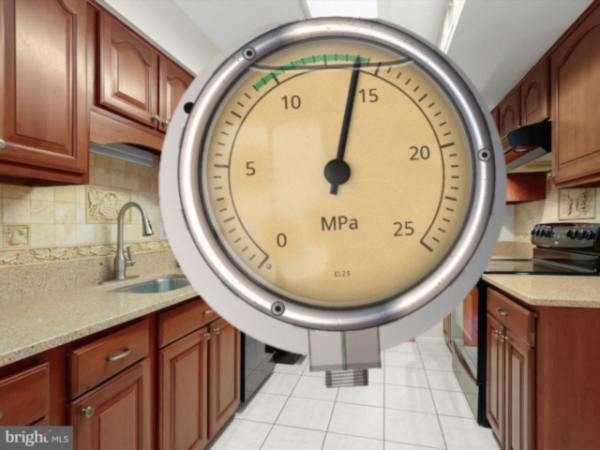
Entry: 14 MPa
